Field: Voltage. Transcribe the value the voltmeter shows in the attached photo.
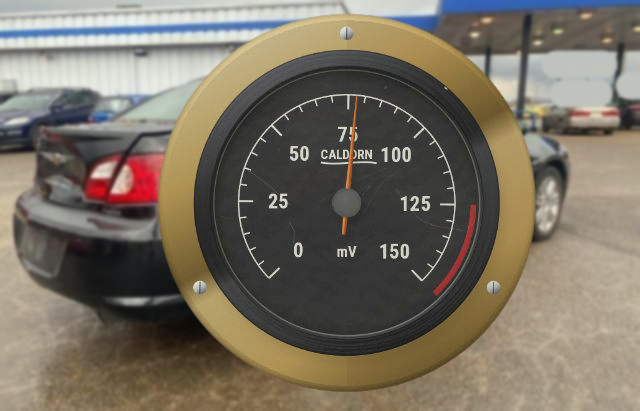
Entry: 77.5 mV
